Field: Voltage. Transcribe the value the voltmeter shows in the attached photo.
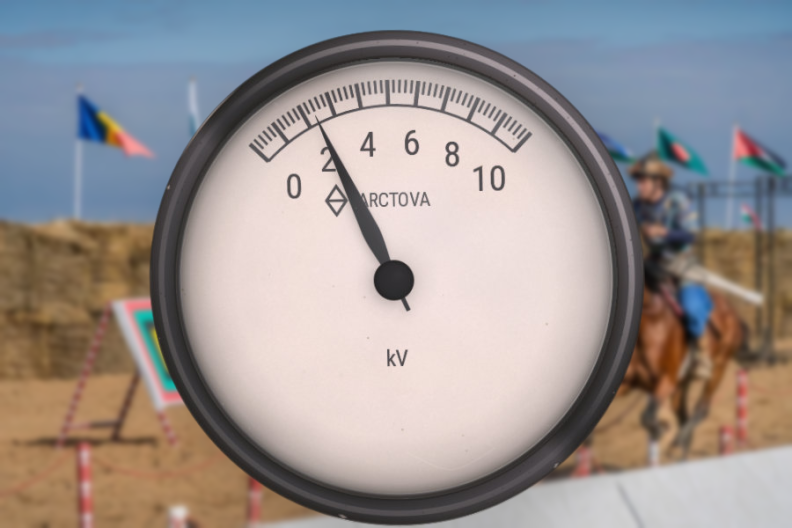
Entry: 2.4 kV
